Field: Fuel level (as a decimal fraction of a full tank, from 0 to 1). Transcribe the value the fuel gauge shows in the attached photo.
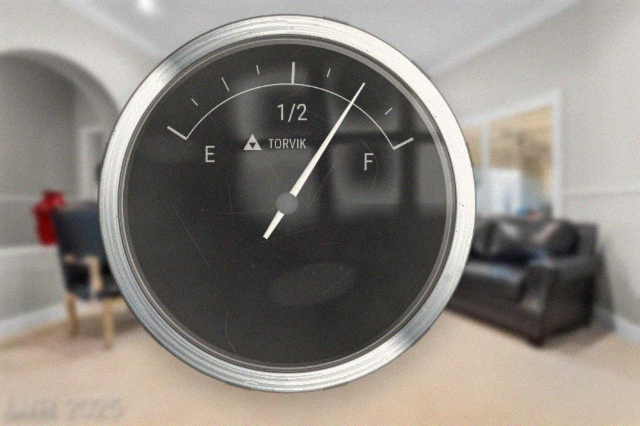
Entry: 0.75
